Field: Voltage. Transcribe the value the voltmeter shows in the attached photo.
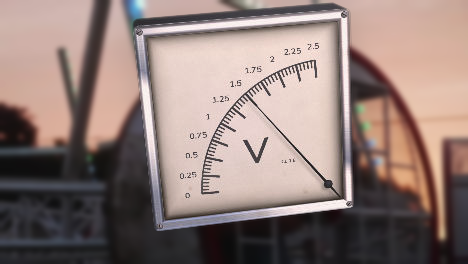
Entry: 1.5 V
